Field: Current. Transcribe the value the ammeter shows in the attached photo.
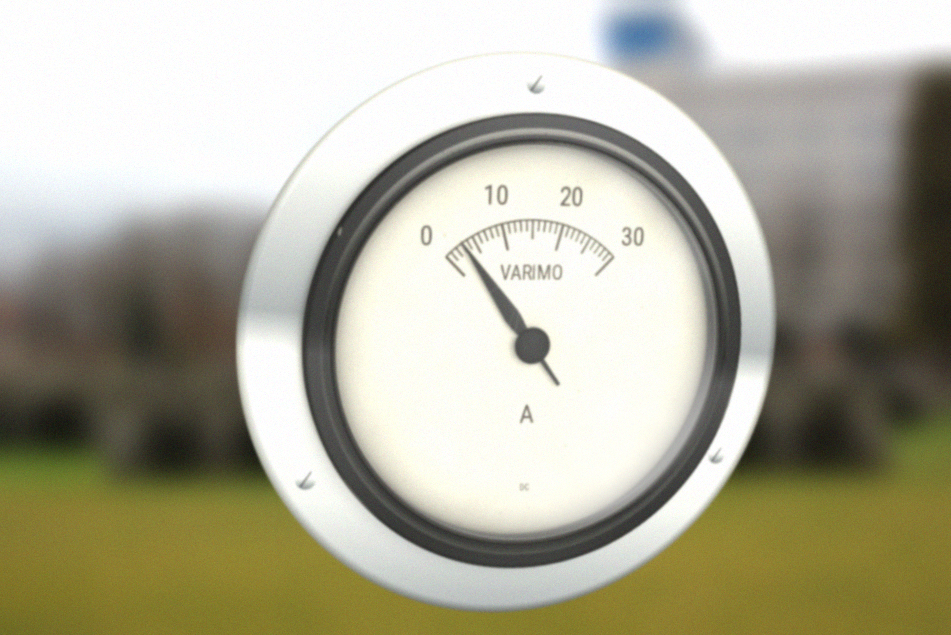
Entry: 3 A
